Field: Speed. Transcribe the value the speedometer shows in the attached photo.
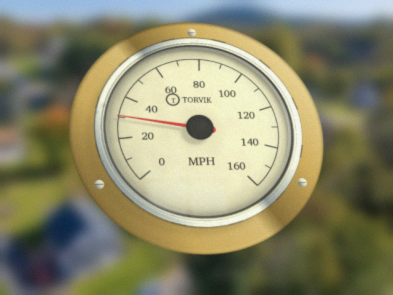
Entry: 30 mph
